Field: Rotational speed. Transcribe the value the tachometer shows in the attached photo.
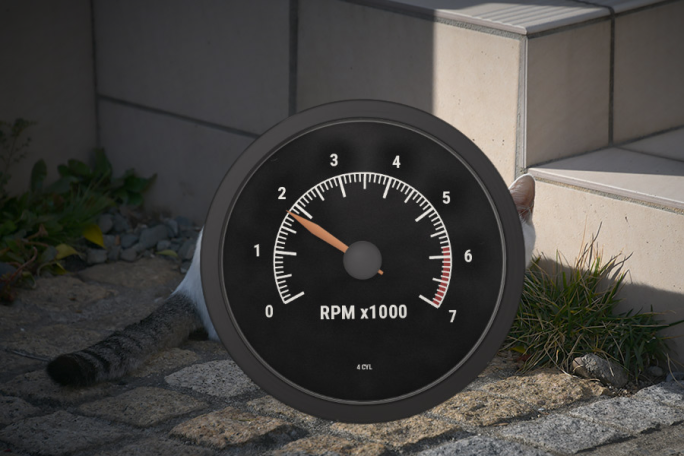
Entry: 1800 rpm
